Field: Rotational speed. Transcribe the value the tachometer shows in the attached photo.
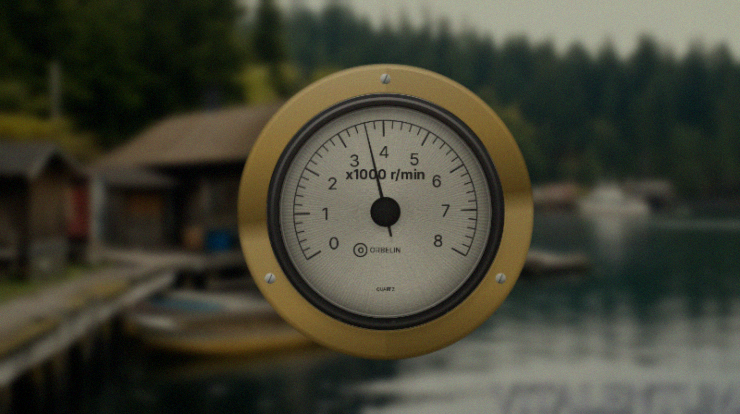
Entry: 3600 rpm
